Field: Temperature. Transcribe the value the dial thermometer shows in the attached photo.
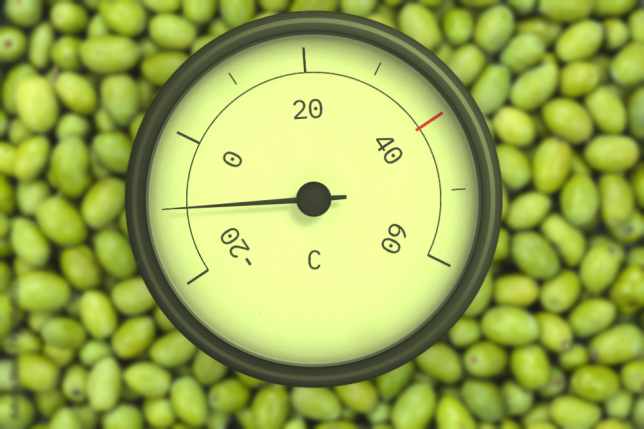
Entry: -10 °C
